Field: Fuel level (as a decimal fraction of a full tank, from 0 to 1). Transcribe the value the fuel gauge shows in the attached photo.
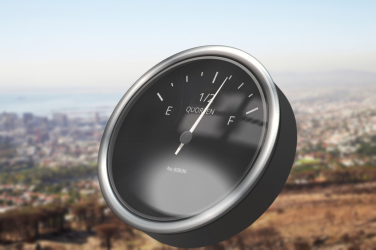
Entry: 0.625
